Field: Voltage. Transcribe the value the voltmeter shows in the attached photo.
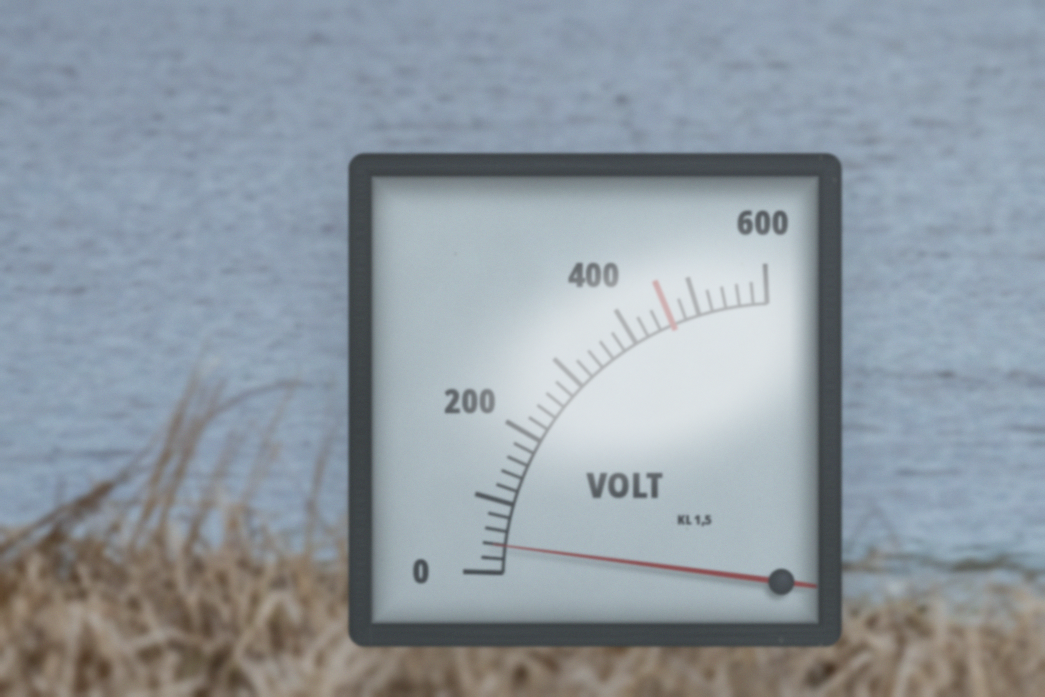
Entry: 40 V
